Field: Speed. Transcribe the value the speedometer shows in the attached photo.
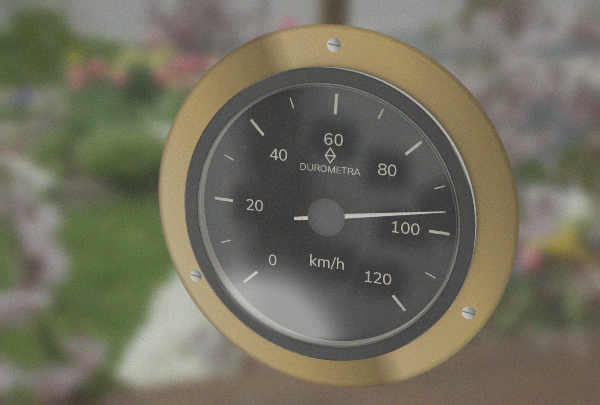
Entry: 95 km/h
